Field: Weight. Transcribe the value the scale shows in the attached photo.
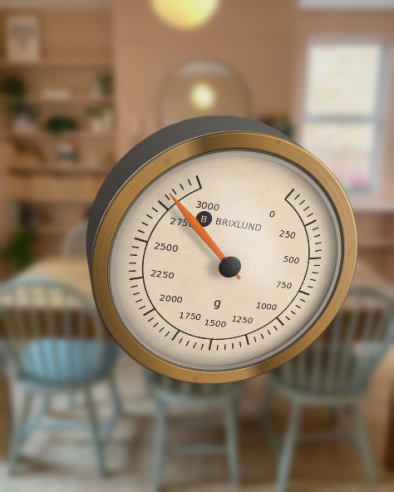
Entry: 2825 g
